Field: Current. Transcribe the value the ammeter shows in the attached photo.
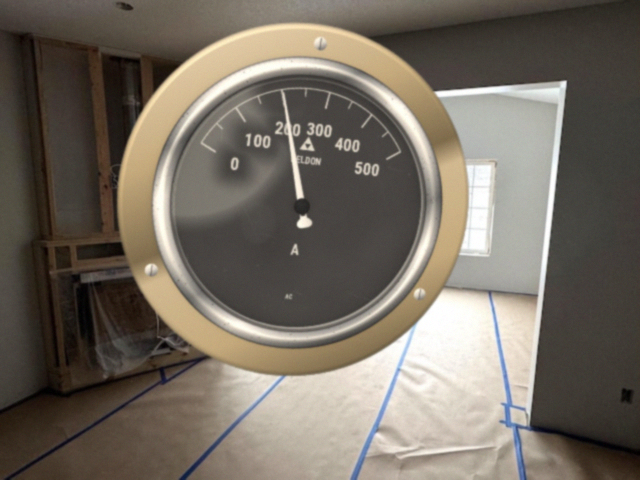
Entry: 200 A
